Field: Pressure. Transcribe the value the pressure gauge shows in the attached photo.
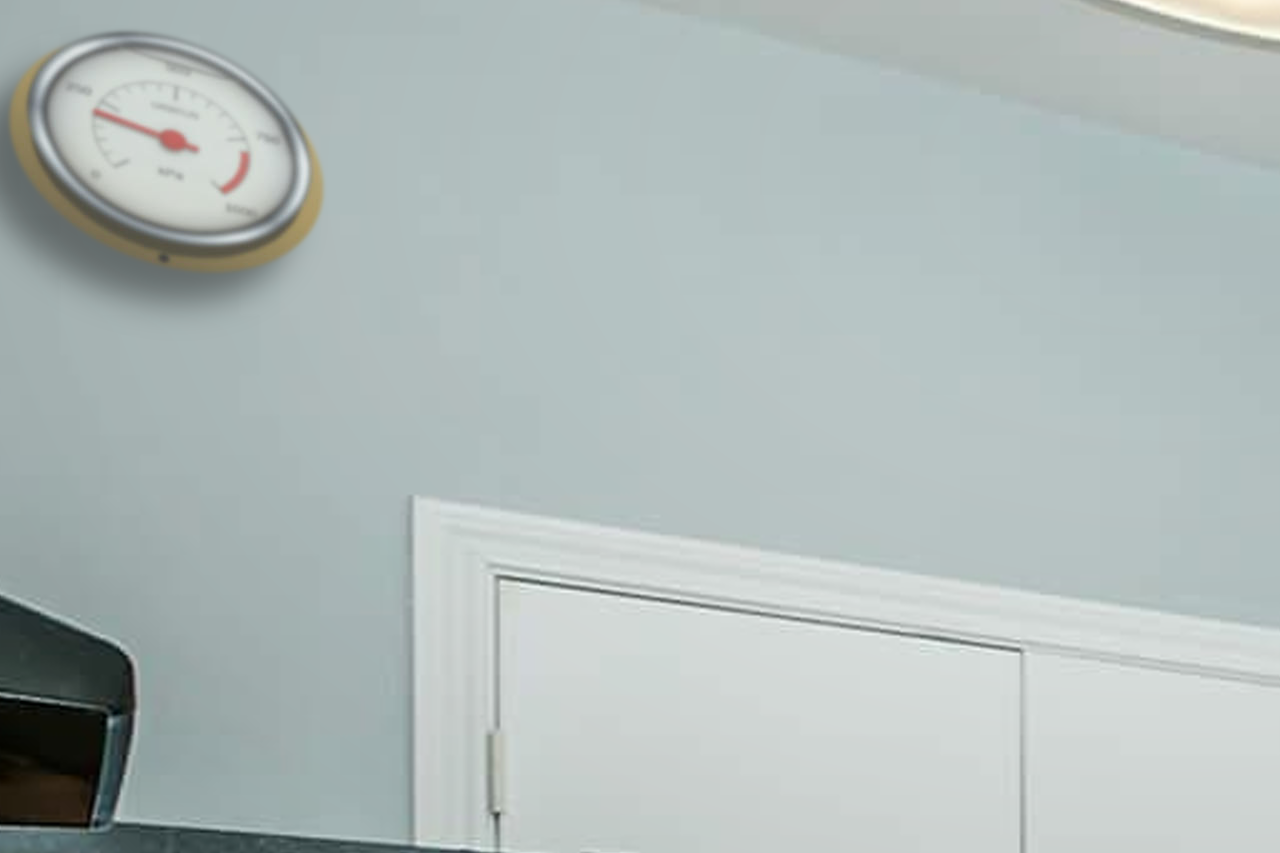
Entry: 200 kPa
